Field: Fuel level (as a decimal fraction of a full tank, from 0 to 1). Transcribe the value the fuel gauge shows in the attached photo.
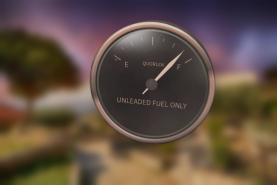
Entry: 0.875
